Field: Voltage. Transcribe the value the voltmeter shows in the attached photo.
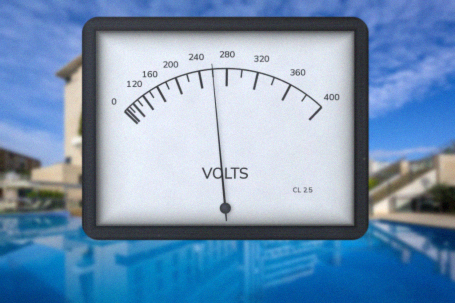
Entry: 260 V
